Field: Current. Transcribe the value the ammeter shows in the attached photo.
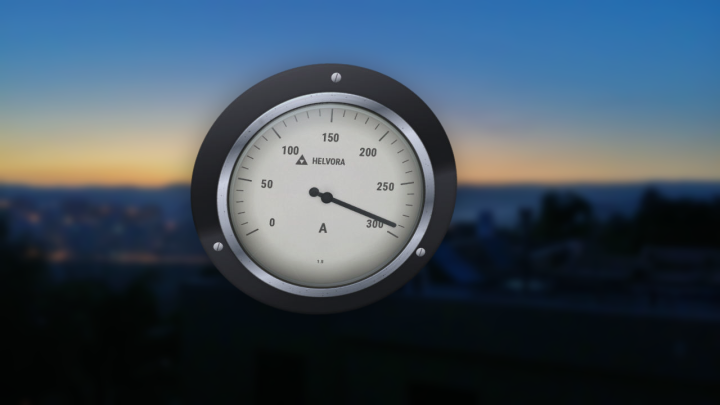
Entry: 290 A
